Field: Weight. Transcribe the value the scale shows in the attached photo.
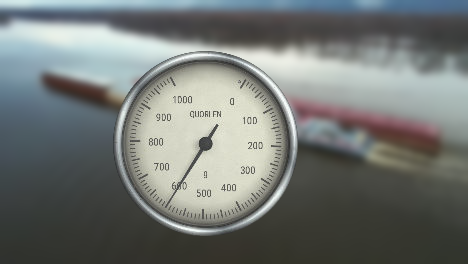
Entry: 600 g
